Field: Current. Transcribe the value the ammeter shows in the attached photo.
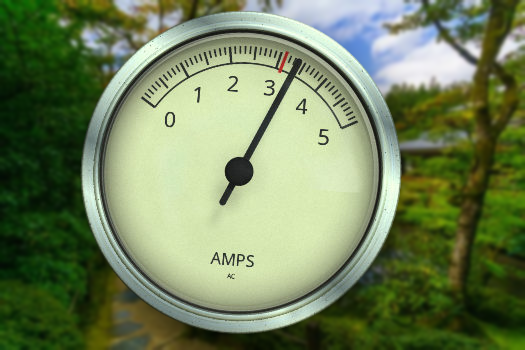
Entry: 3.4 A
